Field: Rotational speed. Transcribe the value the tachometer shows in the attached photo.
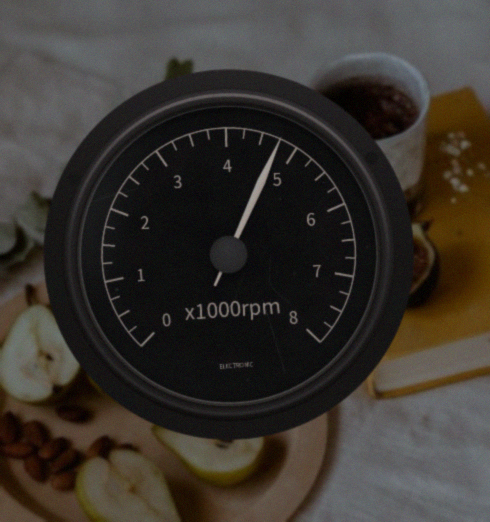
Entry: 4750 rpm
